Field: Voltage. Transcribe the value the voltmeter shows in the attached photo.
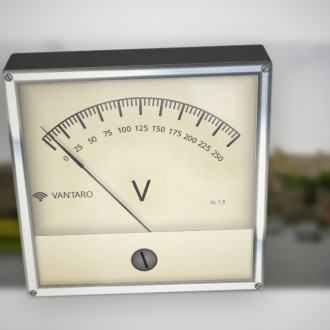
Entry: 10 V
